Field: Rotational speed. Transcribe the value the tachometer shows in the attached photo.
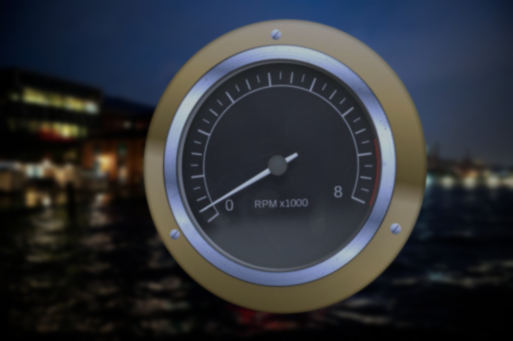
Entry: 250 rpm
